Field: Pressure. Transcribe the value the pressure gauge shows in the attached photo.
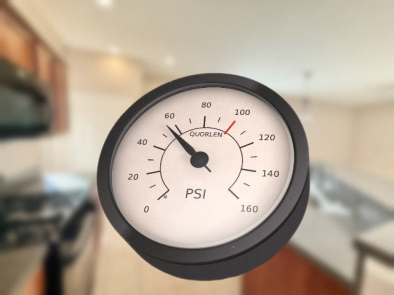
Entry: 55 psi
